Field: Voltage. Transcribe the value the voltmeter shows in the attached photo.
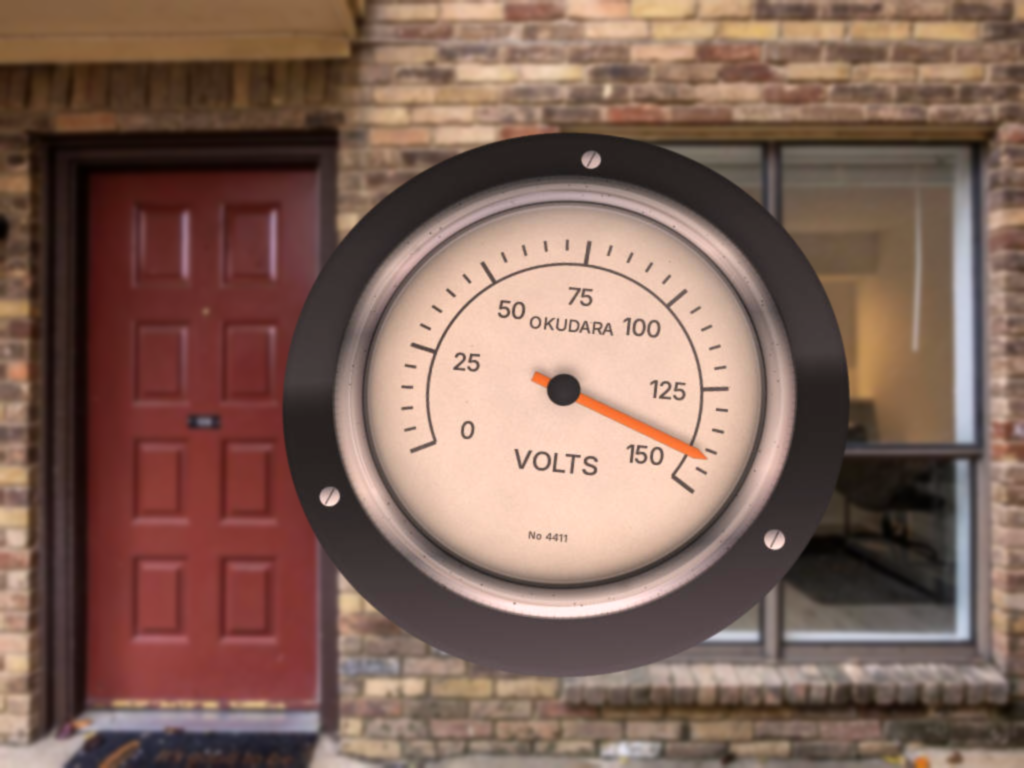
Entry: 142.5 V
